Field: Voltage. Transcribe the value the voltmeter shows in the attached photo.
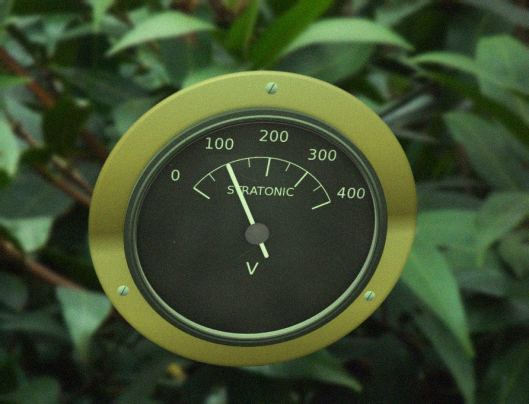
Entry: 100 V
